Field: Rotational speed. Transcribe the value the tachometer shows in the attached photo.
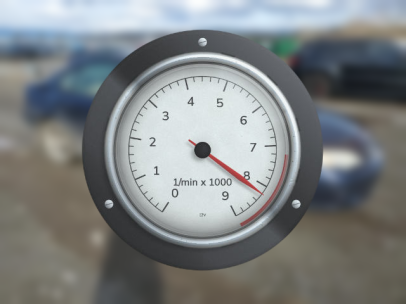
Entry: 8200 rpm
